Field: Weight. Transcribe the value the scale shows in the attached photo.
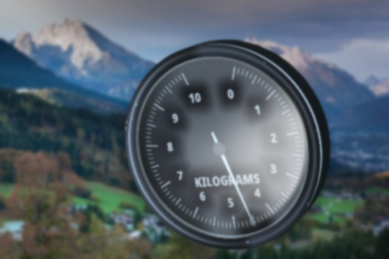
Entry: 4.5 kg
